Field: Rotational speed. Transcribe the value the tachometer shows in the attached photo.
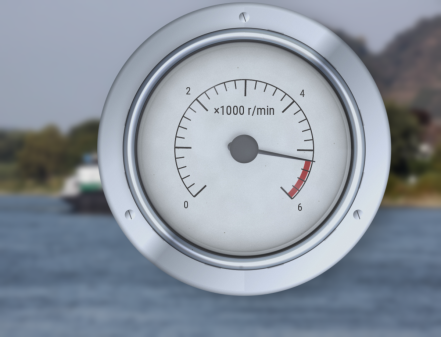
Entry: 5200 rpm
